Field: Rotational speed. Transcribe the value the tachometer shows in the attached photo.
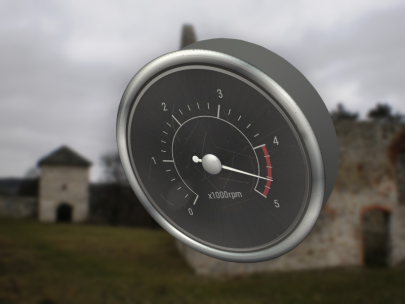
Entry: 4600 rpm
